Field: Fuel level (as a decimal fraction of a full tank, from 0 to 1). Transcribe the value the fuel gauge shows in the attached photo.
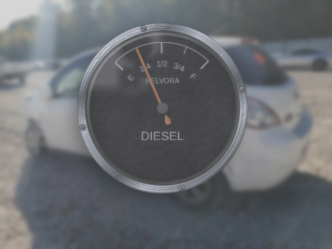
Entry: 0.25
